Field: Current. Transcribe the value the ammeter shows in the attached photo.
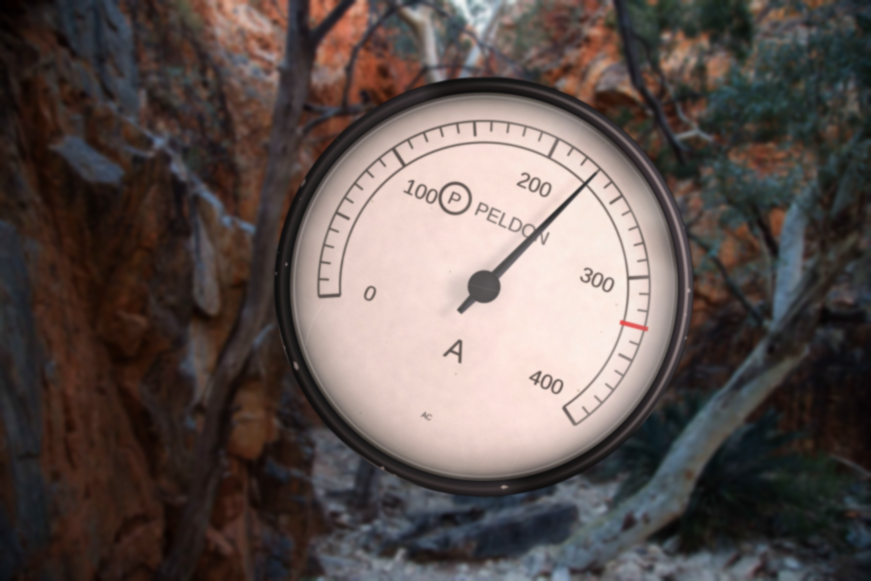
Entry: 230 A
